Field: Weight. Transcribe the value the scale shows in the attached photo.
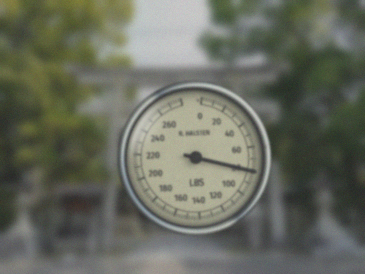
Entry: 80 lb
